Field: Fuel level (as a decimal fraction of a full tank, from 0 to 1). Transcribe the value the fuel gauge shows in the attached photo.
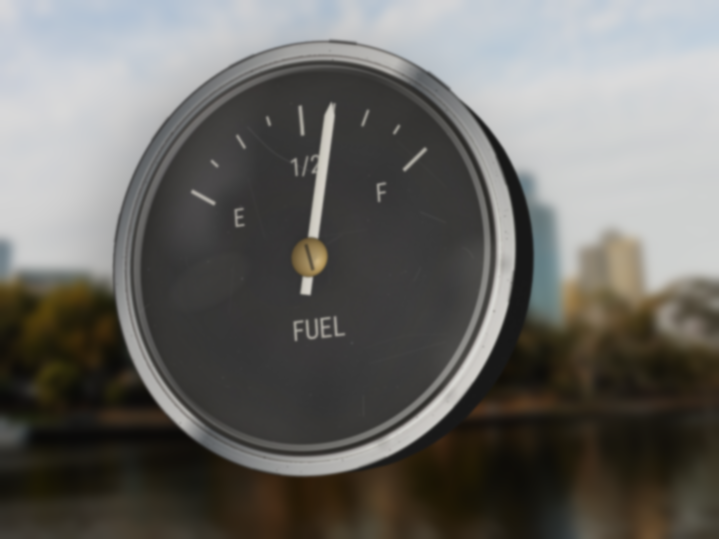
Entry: 0.625
